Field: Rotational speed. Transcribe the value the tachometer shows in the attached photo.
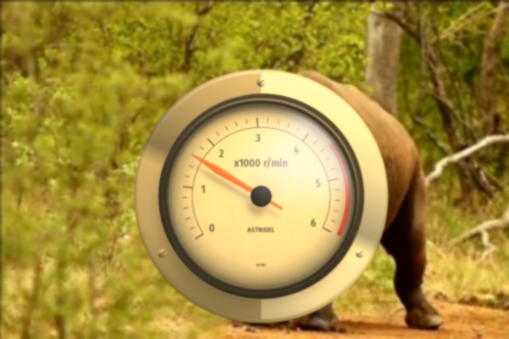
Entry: 1600 rpm
